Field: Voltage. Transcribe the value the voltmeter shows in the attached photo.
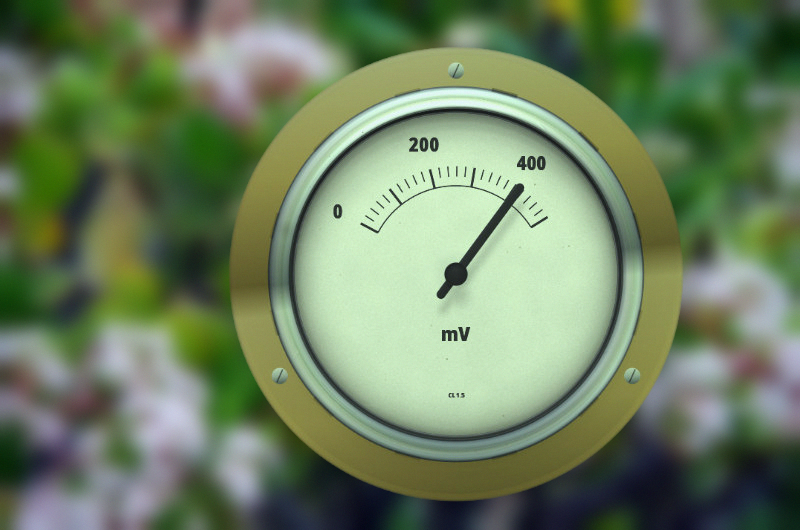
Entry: 410 mV
